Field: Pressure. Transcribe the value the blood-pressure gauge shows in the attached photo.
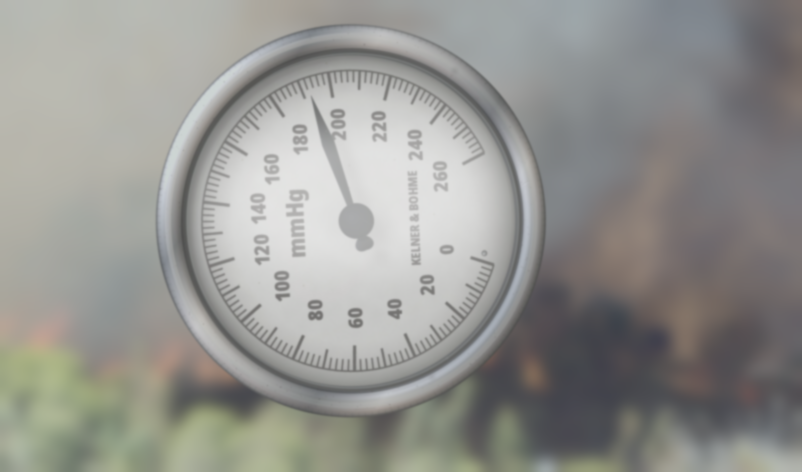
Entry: 192 mmHg
